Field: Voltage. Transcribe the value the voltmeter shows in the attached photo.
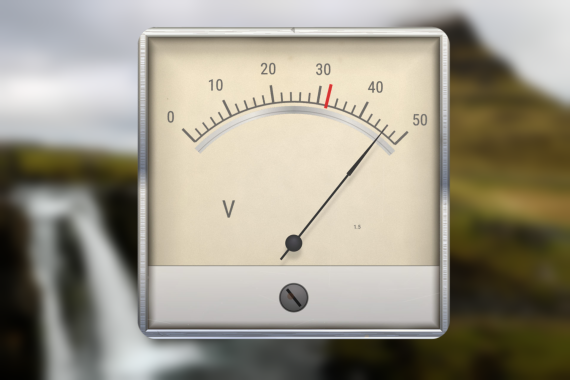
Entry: 46 V
